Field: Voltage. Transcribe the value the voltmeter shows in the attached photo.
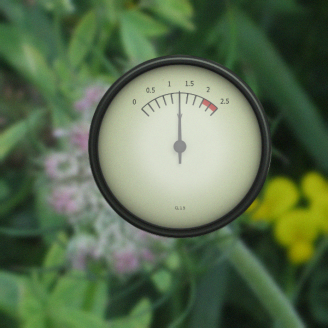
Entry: 1.25 V
